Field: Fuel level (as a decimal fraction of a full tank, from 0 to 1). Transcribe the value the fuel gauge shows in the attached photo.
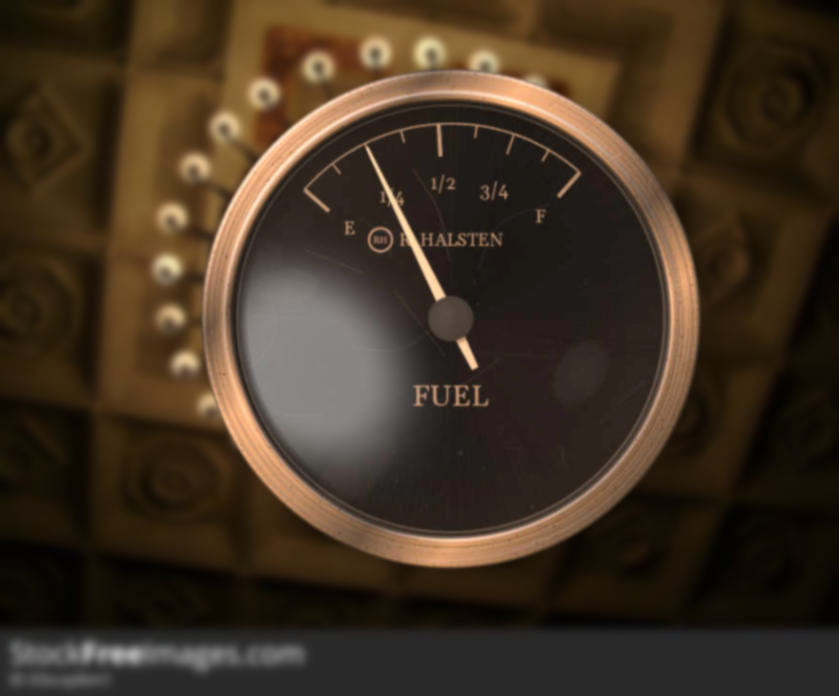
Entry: 0.25
